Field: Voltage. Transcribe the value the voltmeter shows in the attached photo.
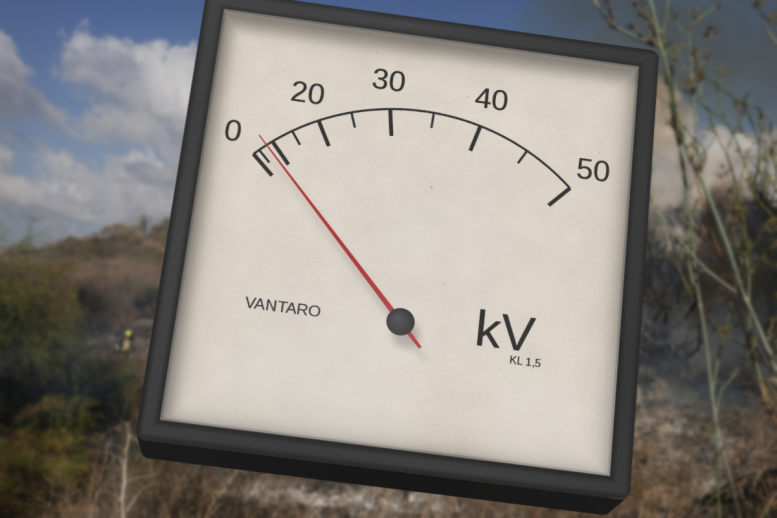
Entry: 7.5 kV
